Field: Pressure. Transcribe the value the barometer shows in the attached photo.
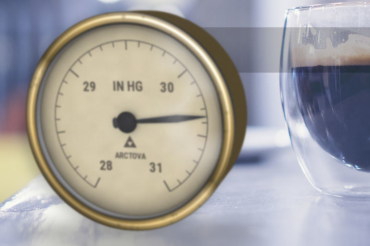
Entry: 30.35 inHg
